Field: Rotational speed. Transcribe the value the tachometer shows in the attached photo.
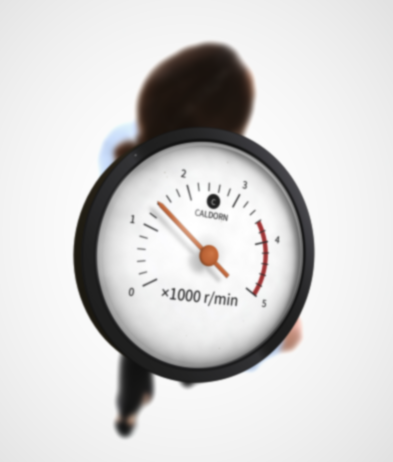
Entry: 1400 rpm
